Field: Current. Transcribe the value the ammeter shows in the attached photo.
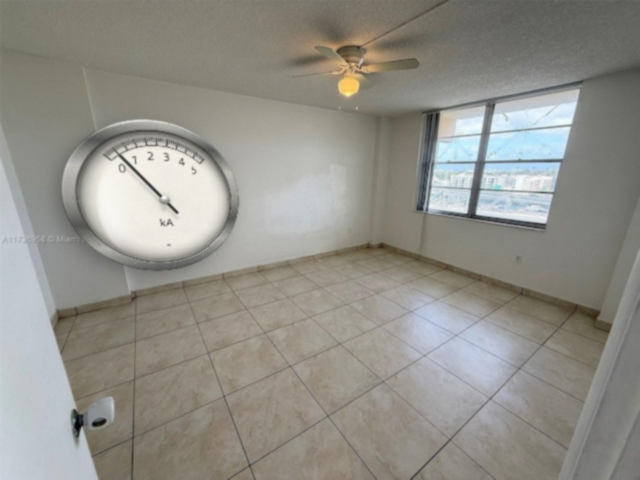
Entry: 0.5 kA
